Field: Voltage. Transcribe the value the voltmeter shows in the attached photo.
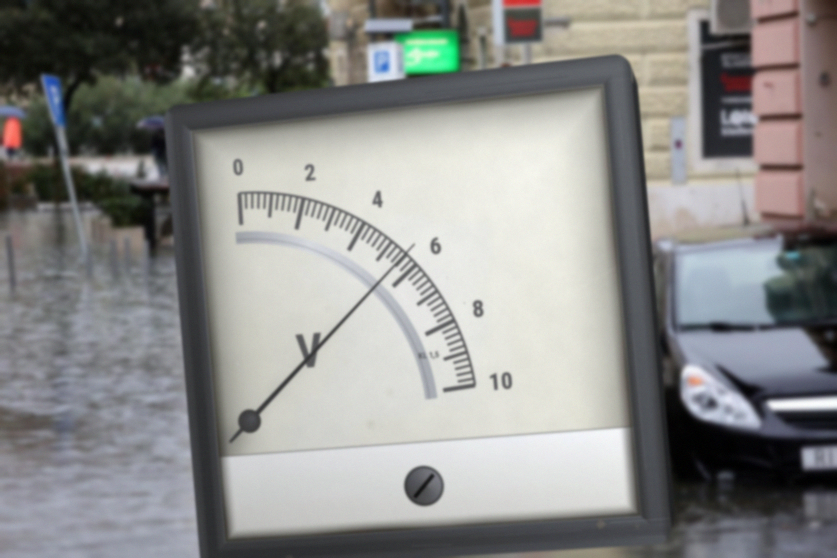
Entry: 5.6 V
